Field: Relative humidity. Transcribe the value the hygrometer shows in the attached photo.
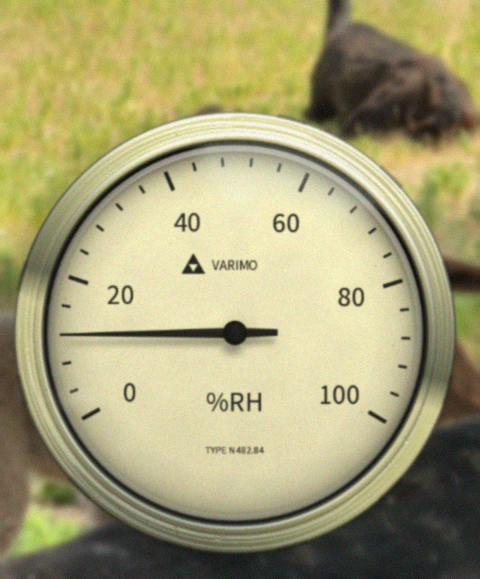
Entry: 12 %
